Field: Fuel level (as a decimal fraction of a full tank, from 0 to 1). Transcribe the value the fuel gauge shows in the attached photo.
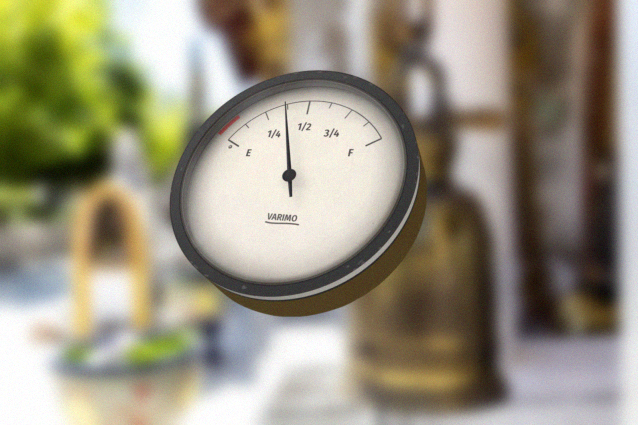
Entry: 0.375
